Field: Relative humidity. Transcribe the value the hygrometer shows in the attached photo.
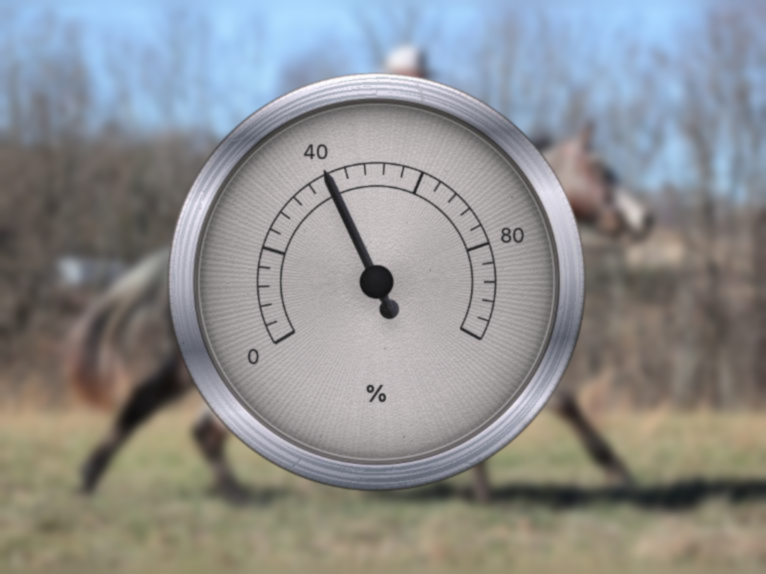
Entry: 40 %
